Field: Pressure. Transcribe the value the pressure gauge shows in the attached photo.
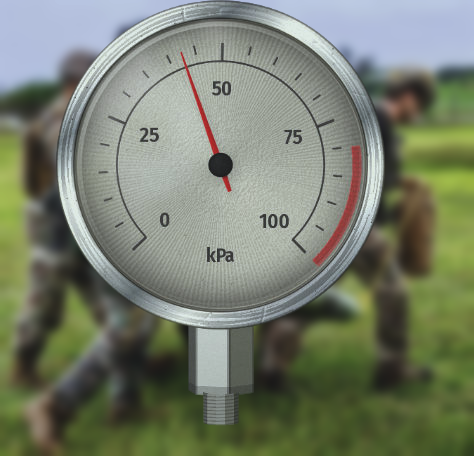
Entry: 42.5 kPa
